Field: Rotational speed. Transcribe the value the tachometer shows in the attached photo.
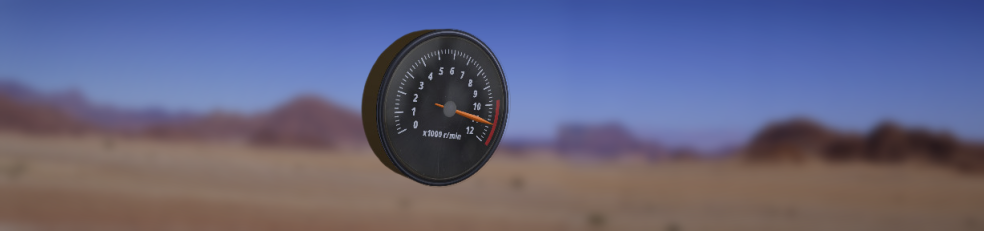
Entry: 11000 rpm
